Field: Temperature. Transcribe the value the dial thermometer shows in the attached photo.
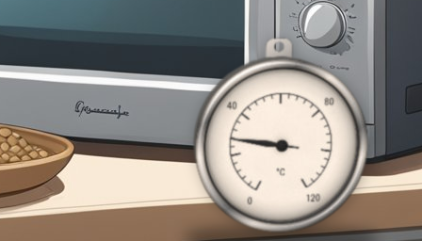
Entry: 28 °C
